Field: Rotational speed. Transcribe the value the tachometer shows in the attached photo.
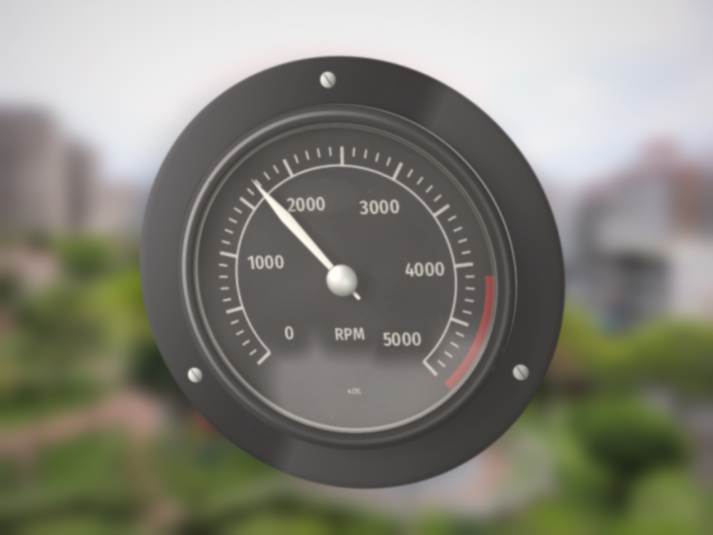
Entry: 1700 rpm
